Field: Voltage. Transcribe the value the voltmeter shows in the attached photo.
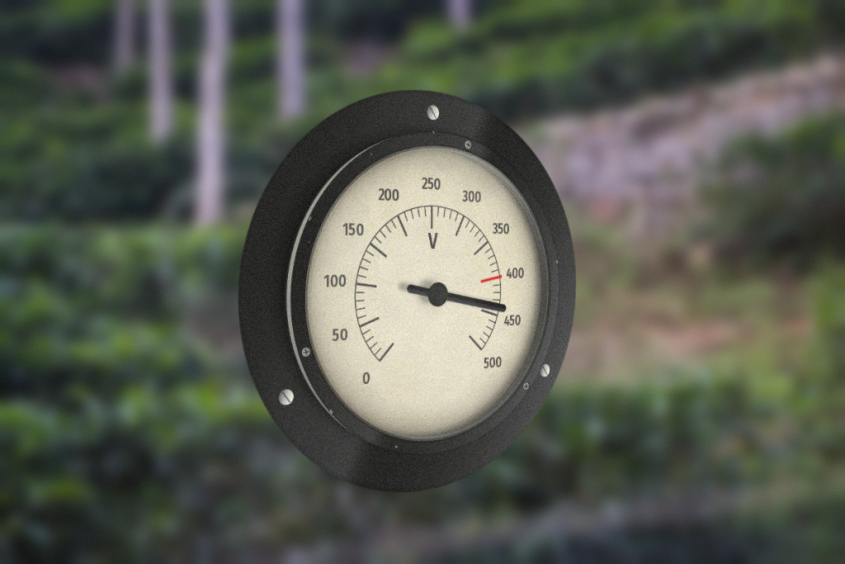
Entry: 440 V
